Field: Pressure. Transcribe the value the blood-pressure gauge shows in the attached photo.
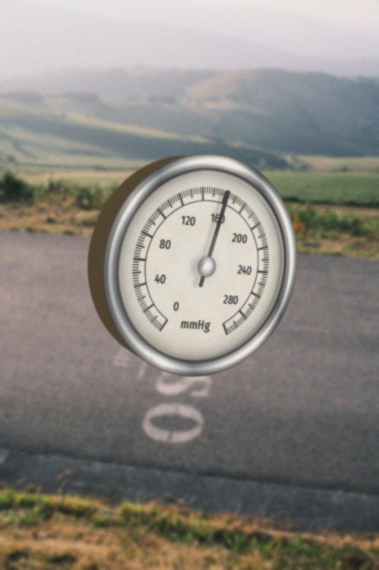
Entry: 160 mmHg
